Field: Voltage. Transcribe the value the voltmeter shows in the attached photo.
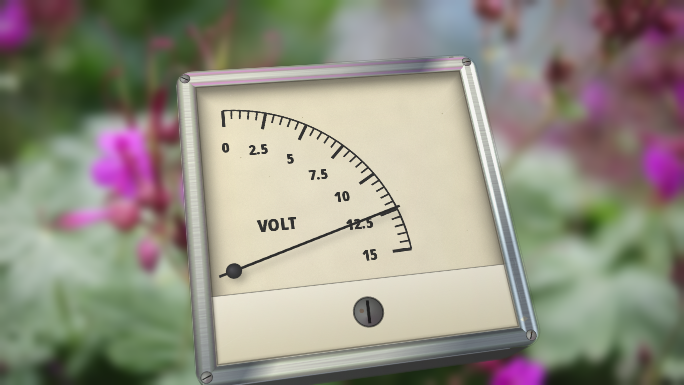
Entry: 12.5 V
